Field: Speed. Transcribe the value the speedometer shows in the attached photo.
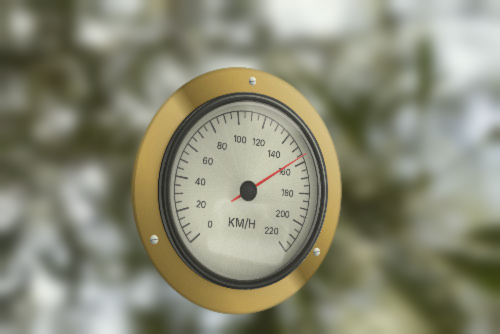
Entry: 155 km/h
